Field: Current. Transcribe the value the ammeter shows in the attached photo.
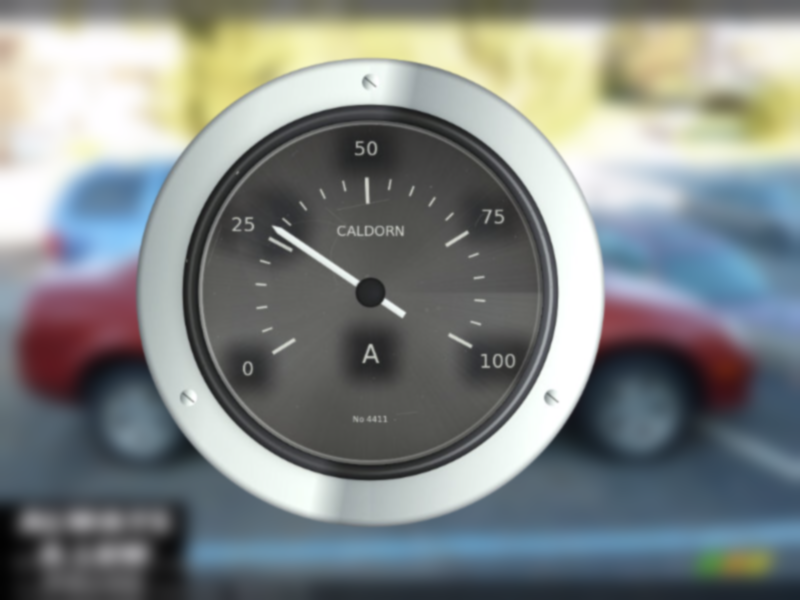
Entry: 27.5 A
